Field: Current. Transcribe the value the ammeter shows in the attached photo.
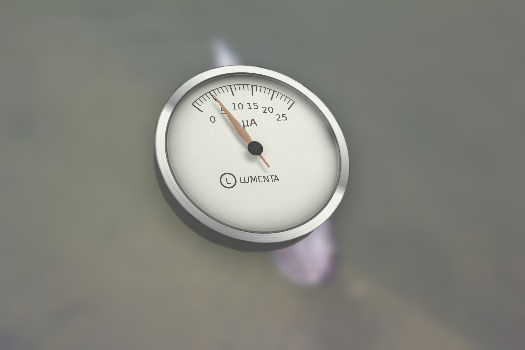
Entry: 5 µA
